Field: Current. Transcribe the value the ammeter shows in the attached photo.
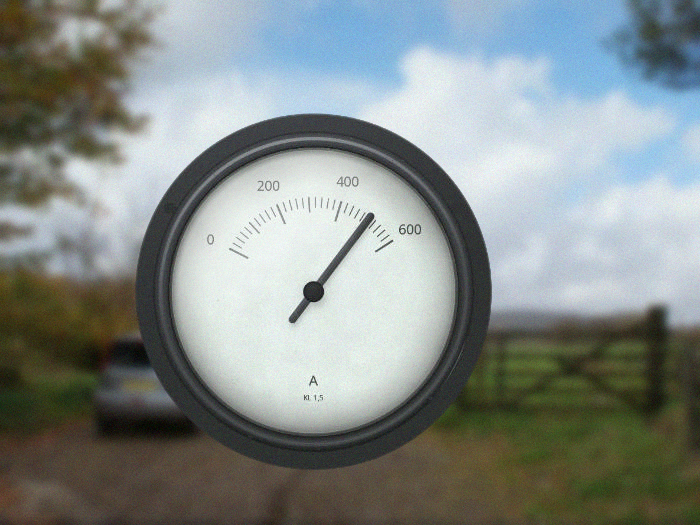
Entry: 500 A
